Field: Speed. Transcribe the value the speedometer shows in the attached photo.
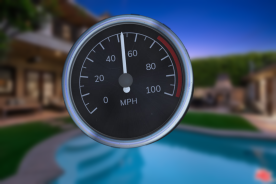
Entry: 52.5 mph
